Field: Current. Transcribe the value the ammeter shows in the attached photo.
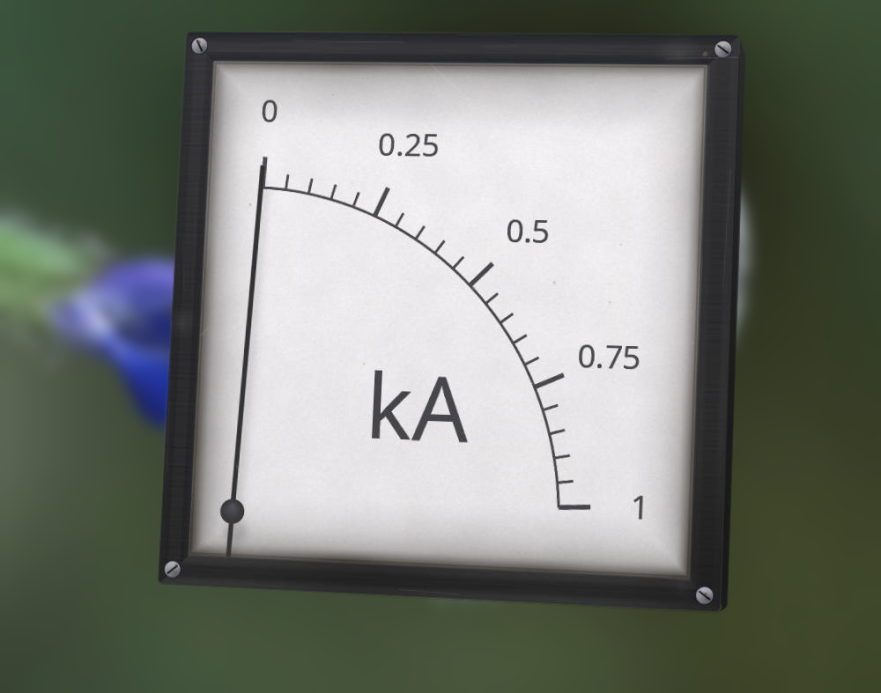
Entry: 0 kA
